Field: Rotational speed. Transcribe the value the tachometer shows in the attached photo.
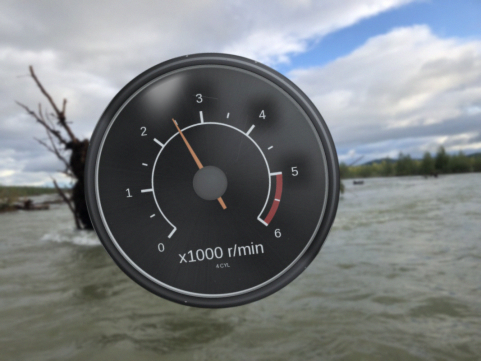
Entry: 2500 rpm
